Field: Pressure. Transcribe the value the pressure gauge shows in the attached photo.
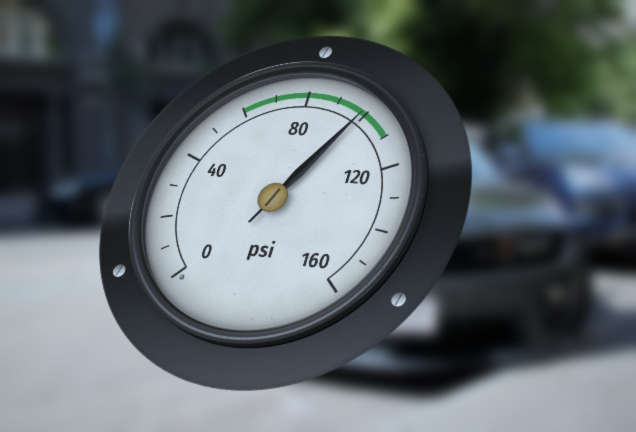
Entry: 100 psi
